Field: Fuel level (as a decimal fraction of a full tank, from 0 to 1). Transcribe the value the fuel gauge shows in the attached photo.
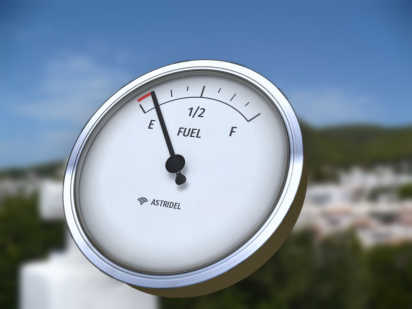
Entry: 0.125
